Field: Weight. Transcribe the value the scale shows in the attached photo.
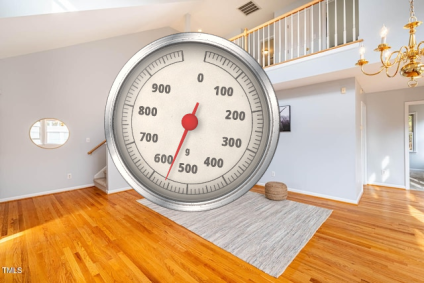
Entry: 560 g
